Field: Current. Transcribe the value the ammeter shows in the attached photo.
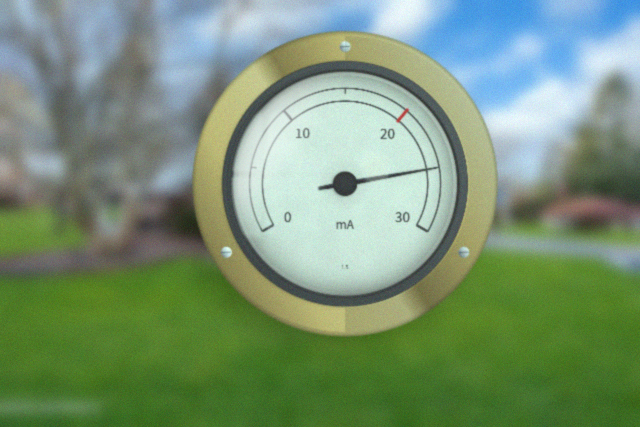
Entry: 25 mA
